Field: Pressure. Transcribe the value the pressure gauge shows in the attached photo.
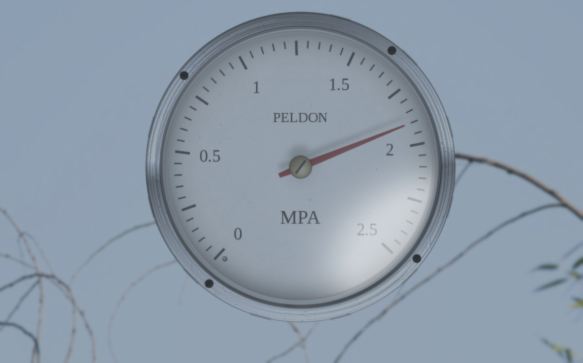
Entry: 1.9 MPa
